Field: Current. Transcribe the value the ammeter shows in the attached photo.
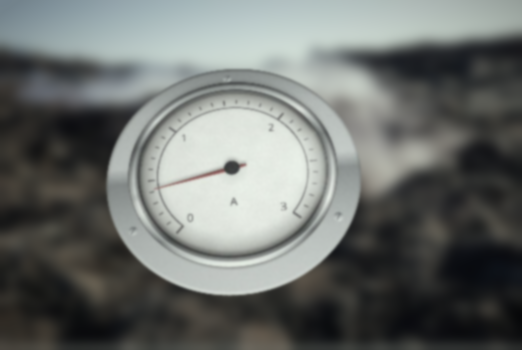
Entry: 0.4 A
